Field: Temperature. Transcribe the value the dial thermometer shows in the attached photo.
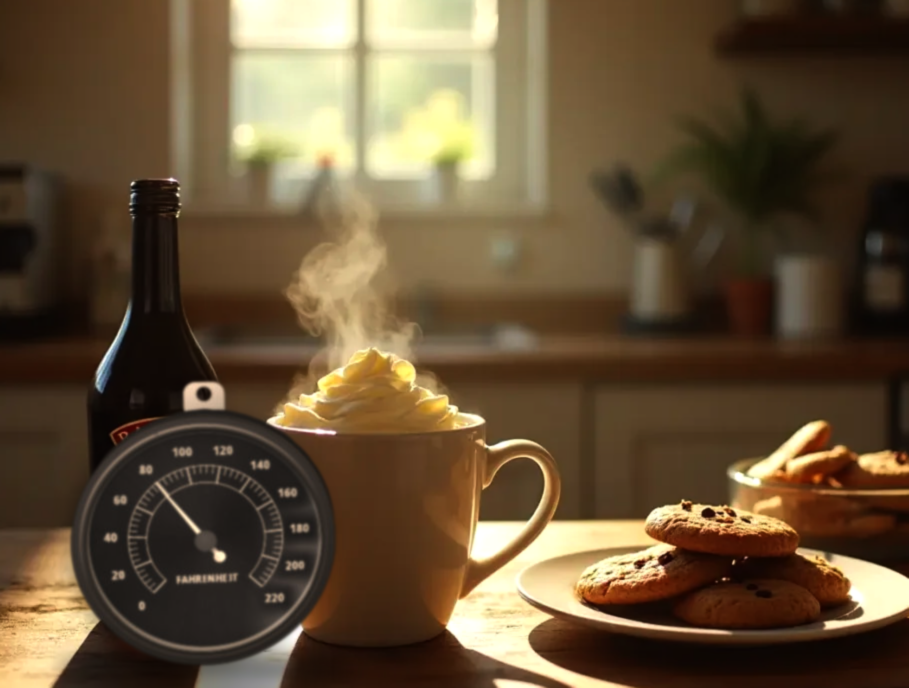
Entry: 80 °F
